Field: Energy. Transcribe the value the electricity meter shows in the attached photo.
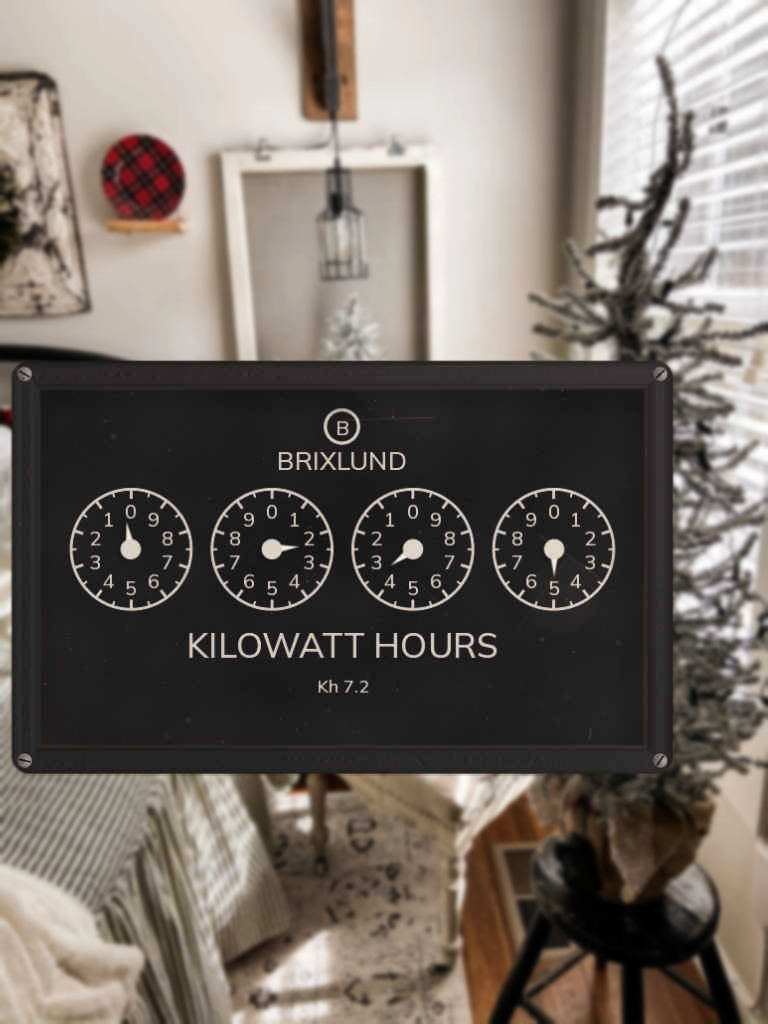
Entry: 235 kWh
